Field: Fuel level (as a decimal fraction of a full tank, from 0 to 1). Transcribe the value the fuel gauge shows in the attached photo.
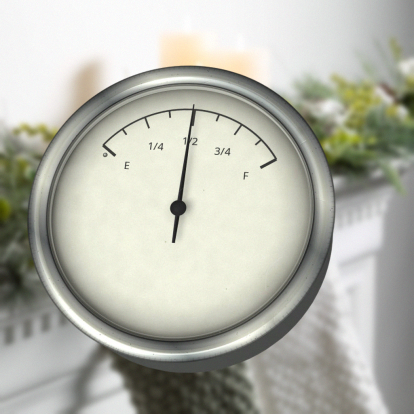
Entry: 0.5
